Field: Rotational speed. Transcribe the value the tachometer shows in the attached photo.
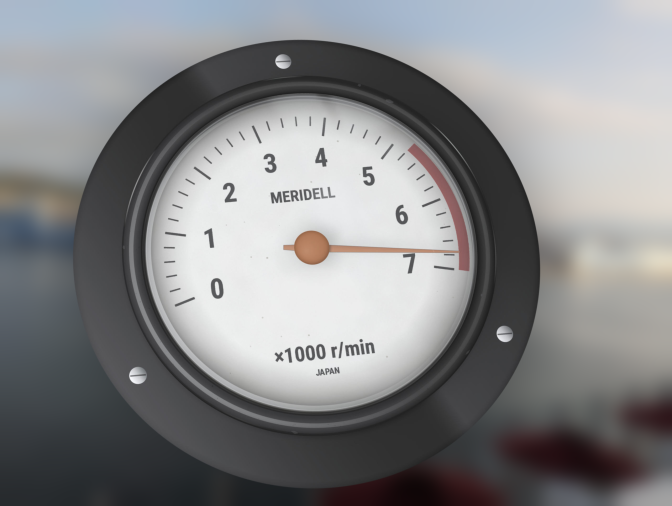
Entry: 6800 rpm
